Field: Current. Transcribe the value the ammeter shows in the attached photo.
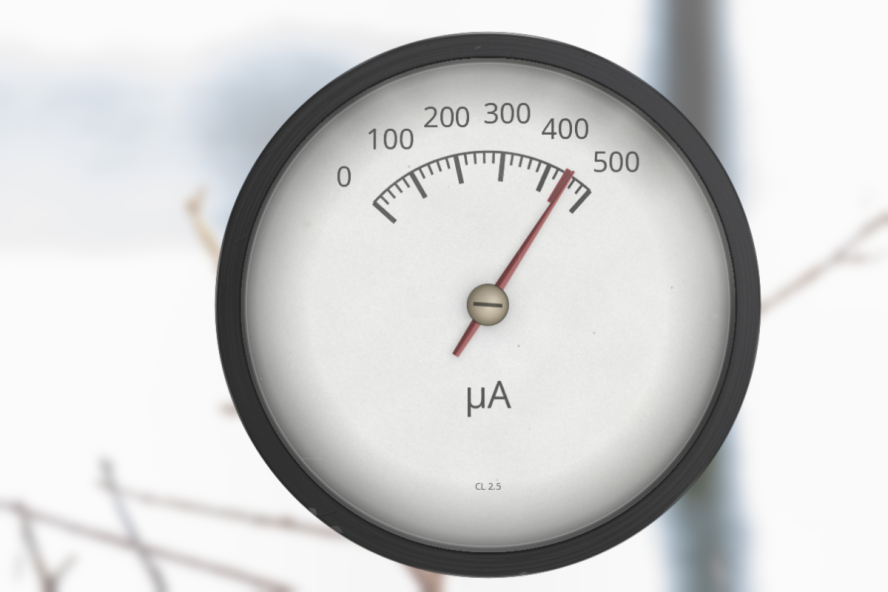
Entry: 450 µA
